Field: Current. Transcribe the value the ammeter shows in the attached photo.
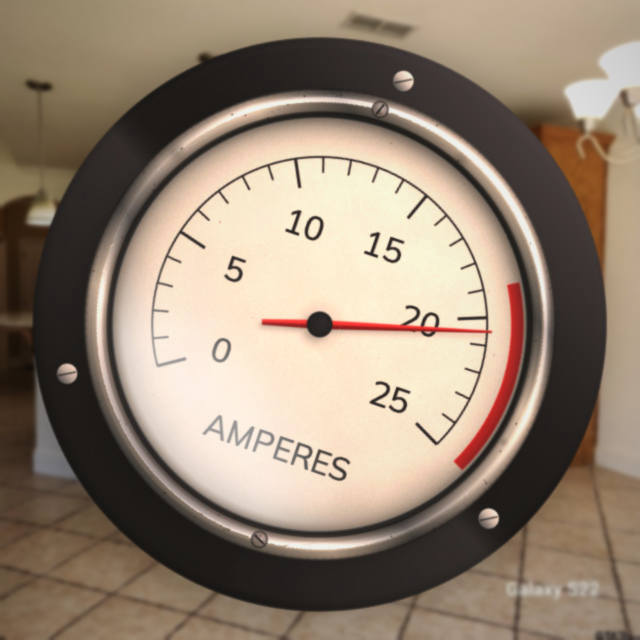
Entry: 20.5 A
